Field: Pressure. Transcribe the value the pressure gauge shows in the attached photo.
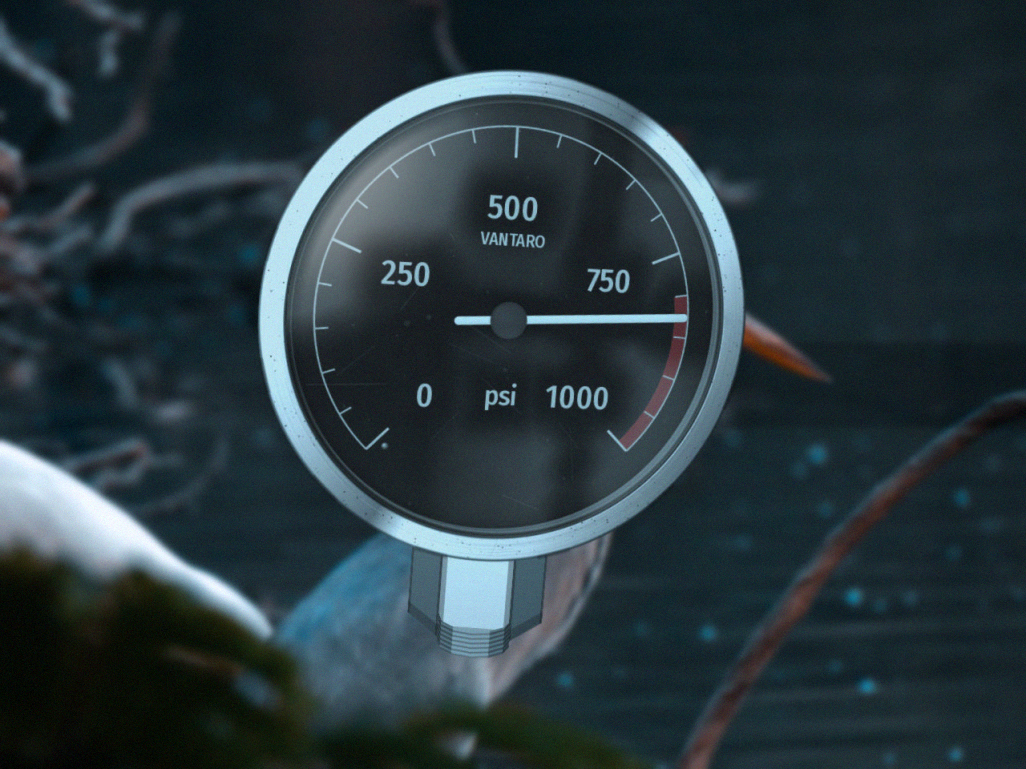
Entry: 825 psi
